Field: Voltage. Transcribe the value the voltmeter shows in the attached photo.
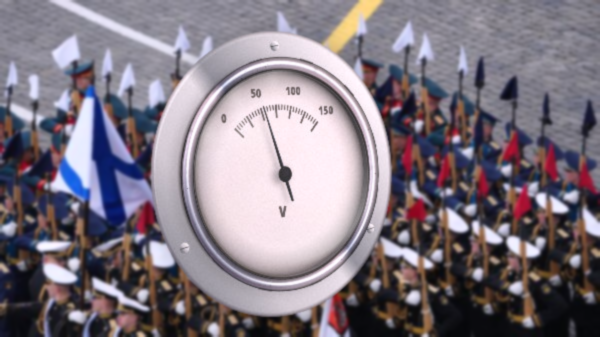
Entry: 50 V
